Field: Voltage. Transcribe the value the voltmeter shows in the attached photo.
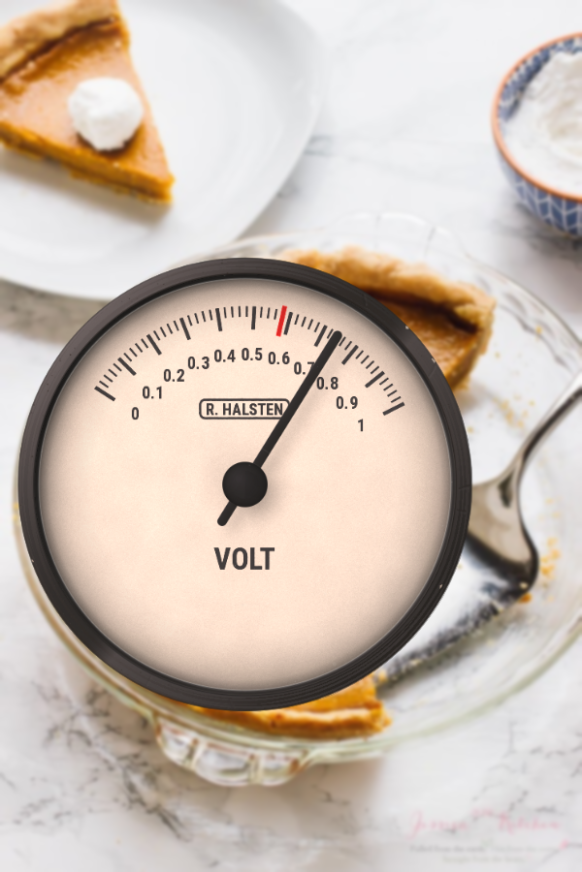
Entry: 0.74 V
